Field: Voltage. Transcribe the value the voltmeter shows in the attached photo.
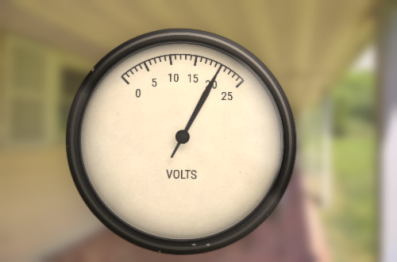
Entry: 20 V
